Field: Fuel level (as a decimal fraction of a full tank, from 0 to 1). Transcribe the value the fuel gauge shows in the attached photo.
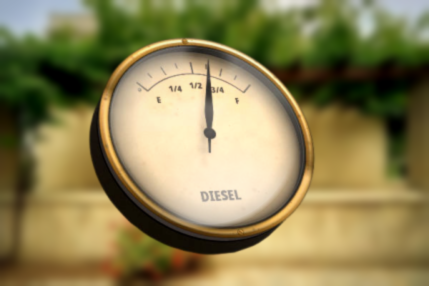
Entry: 0.625
